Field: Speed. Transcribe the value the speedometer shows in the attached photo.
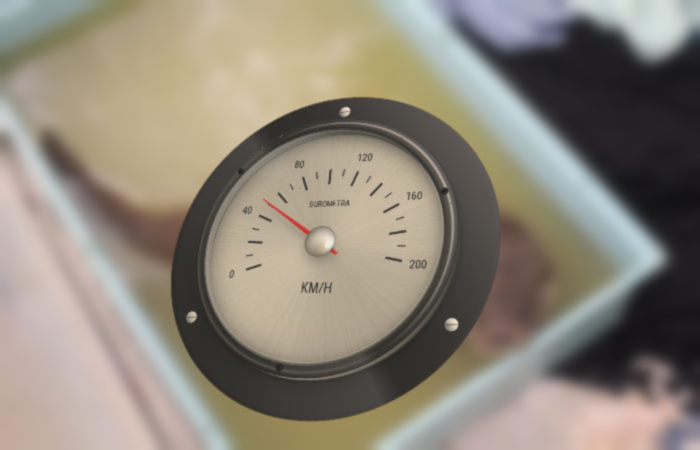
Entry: 50 km/h
